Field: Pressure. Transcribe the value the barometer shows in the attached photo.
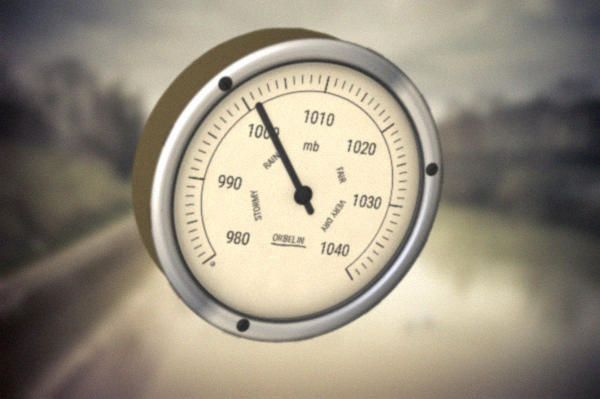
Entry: 1001 mbar
